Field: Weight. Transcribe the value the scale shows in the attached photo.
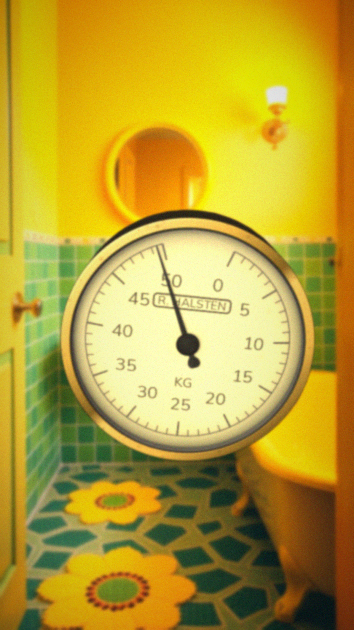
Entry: 49.5 kg
